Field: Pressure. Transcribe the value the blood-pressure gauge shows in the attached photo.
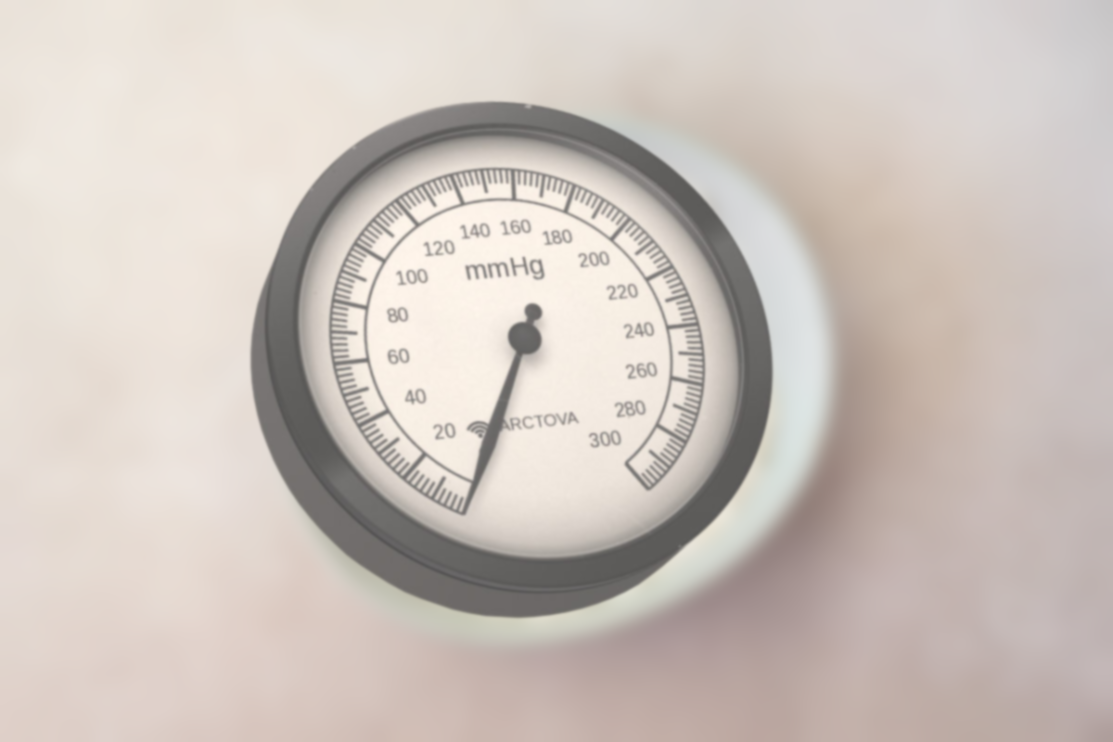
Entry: 0 mmHg
